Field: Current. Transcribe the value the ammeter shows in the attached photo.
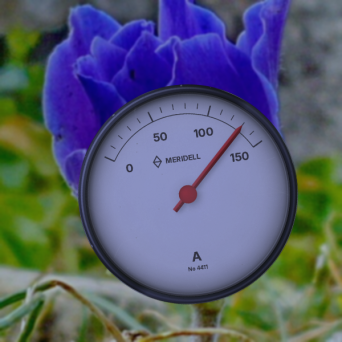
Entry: 130 A
